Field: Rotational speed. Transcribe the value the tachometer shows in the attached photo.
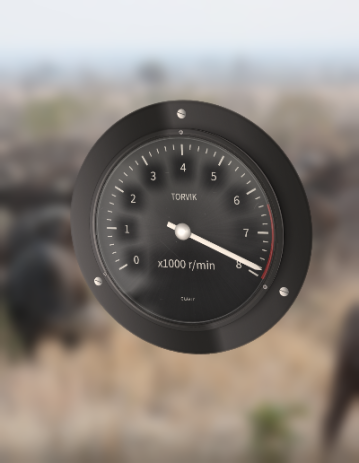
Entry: 7800 rpm
